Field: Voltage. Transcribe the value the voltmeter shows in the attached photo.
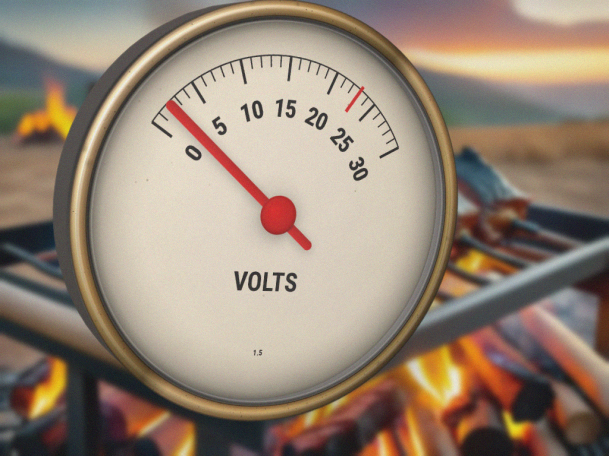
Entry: 2 V
